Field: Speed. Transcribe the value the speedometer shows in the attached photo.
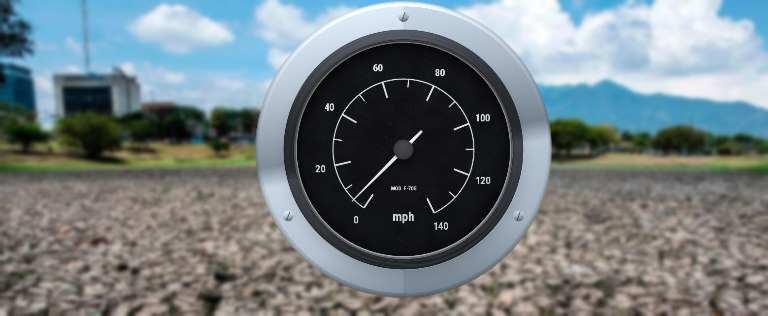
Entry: 5 mph
